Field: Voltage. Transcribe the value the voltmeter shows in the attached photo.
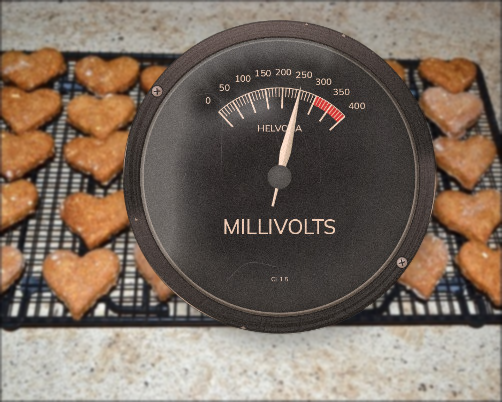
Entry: 250 mV
